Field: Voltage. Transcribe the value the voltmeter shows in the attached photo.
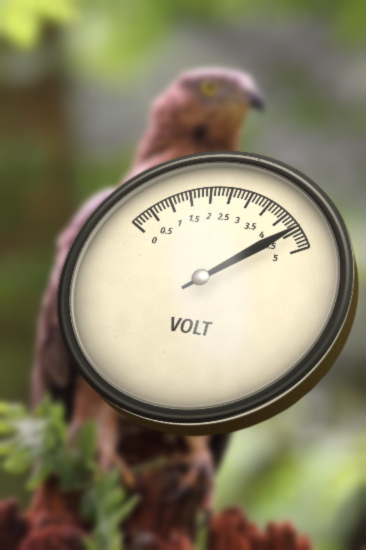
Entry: 4.5 V
